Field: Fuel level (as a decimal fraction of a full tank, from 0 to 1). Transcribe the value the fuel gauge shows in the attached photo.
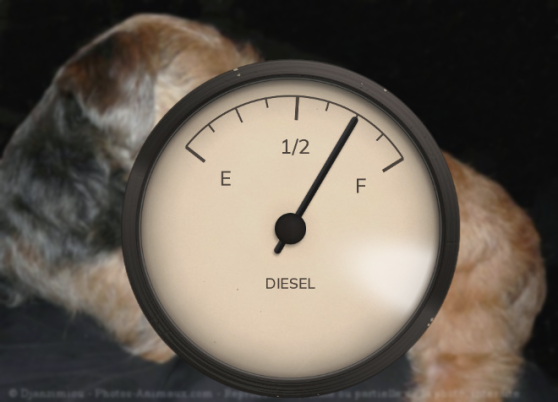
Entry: 0.75
